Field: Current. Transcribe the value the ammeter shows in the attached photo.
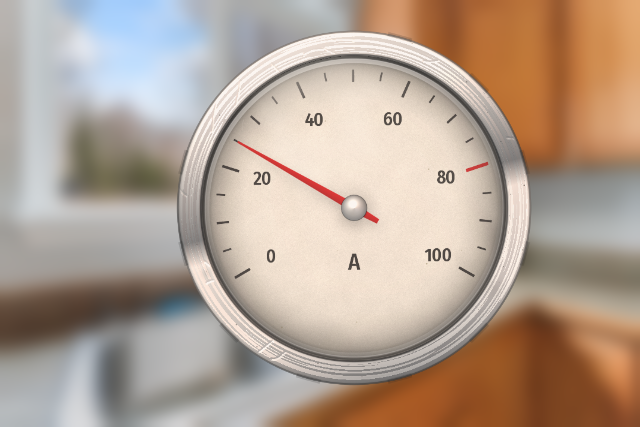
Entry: 25 A
